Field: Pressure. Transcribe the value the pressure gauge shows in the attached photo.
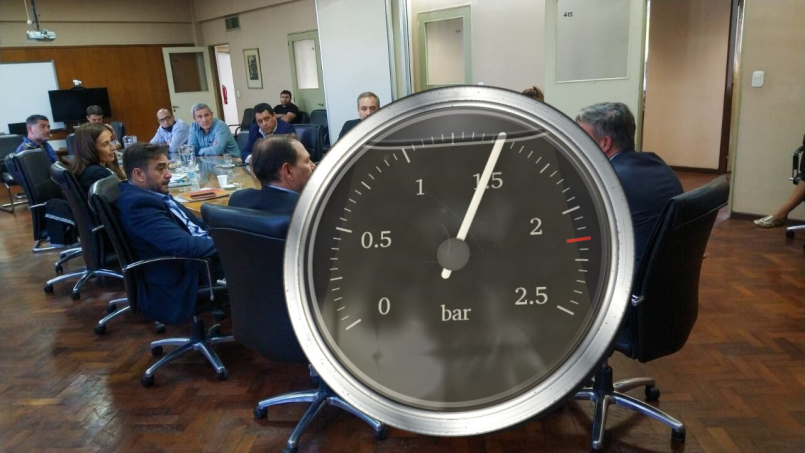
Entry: 1.5 bar
